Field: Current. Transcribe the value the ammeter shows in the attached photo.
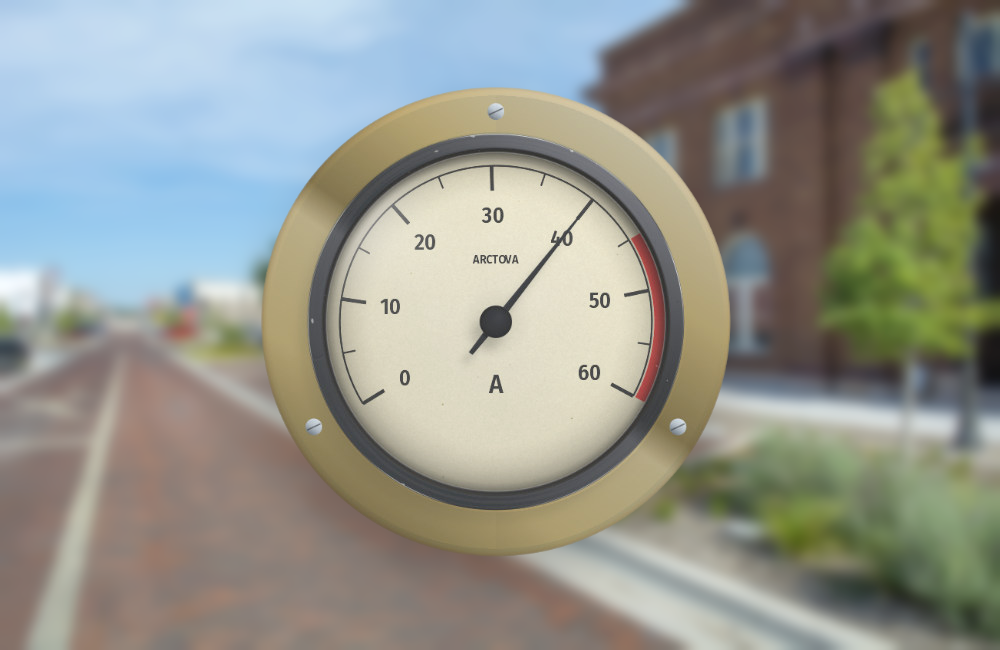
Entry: 40 A
